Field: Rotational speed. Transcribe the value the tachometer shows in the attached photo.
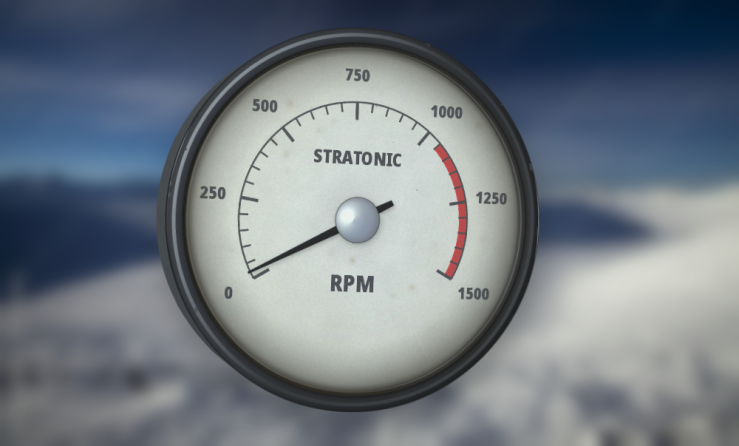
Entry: 25 rpm
